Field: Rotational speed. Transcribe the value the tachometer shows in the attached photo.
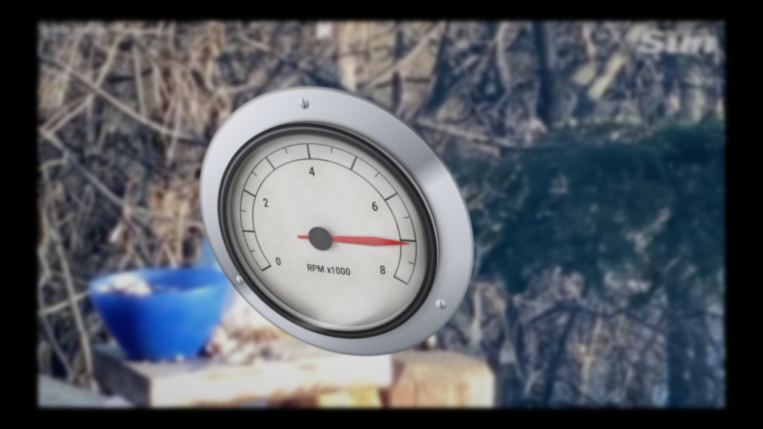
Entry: 7000 rpm
